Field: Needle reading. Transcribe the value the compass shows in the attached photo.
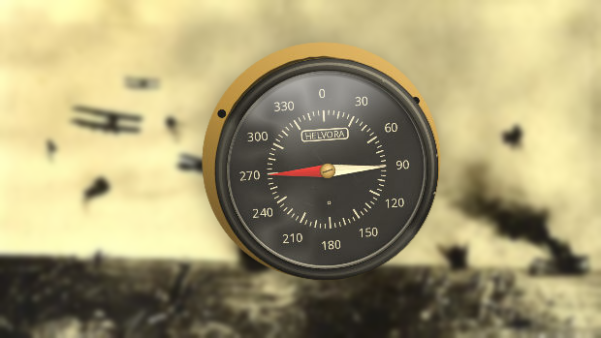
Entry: 270 °
